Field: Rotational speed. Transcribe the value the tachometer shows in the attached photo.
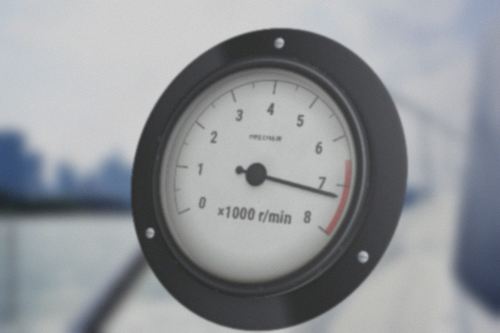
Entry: 7250 rpm
